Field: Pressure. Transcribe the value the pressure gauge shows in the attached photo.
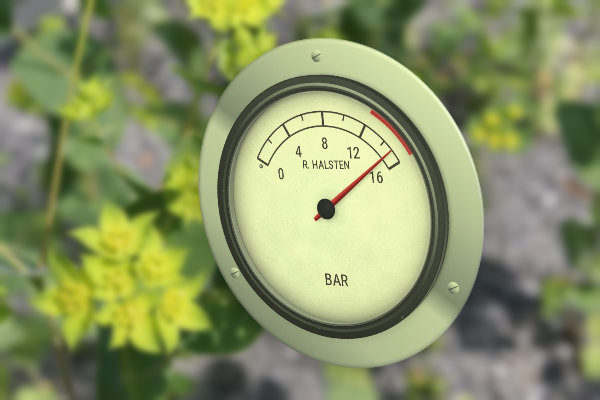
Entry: 15 bar
